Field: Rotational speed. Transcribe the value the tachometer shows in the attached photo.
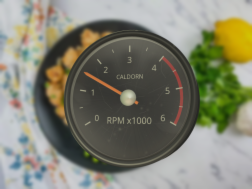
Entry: 1500 rpm
